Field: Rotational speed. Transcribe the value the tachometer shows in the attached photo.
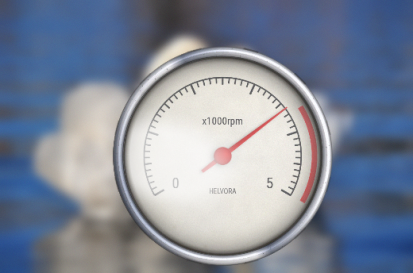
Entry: 3600 rpm
